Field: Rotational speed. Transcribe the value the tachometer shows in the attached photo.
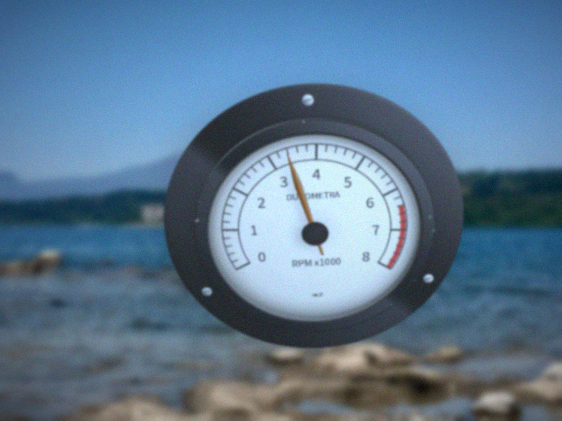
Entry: 3400 rpm
